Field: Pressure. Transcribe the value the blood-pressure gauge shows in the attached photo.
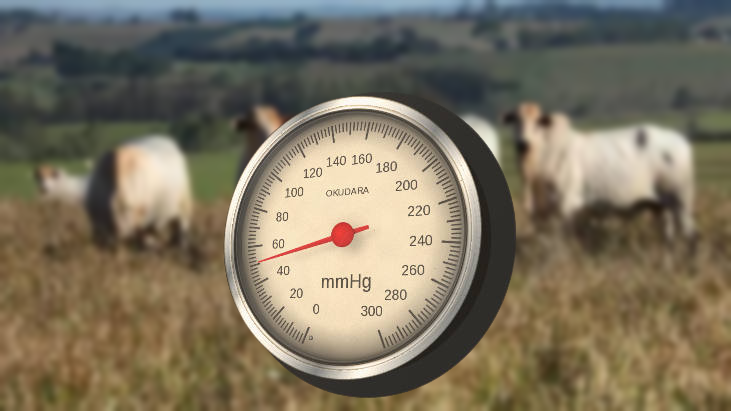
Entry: 50 mmHg
